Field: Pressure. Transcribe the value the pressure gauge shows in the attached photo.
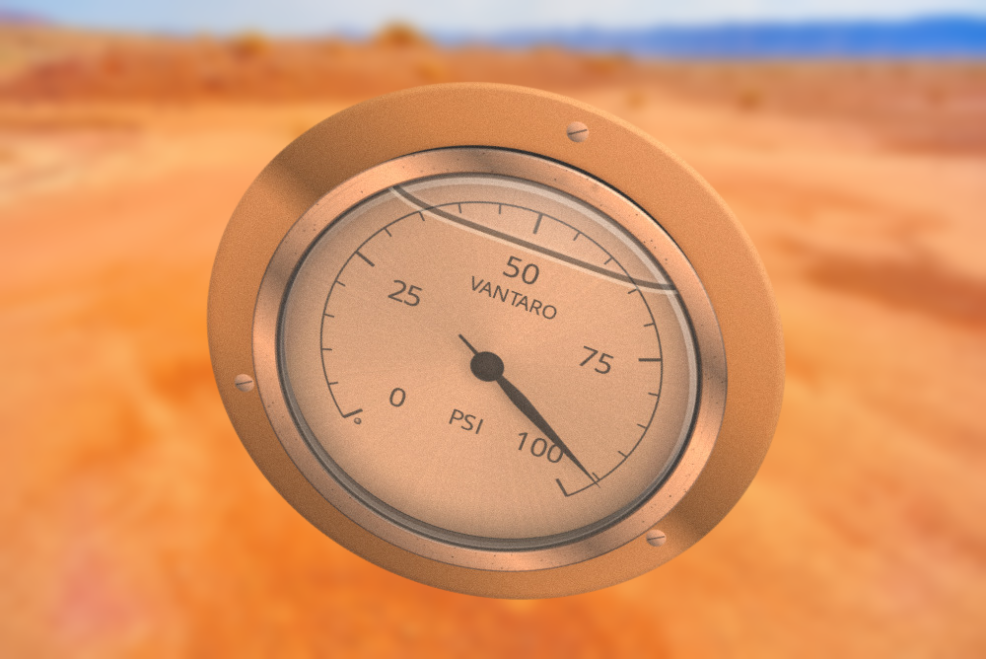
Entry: 95 psi
